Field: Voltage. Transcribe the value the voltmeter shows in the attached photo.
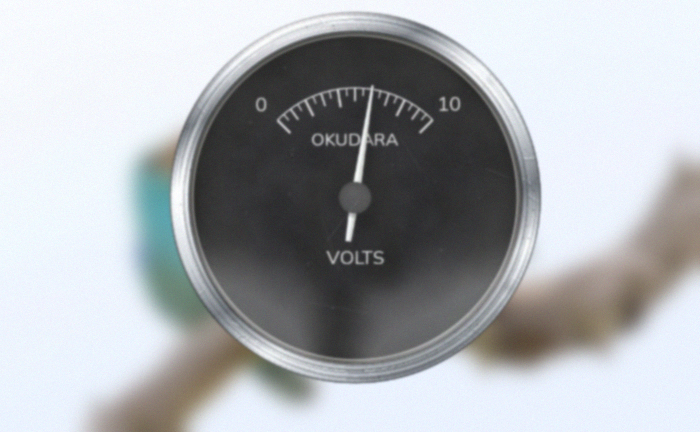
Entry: 6 V
